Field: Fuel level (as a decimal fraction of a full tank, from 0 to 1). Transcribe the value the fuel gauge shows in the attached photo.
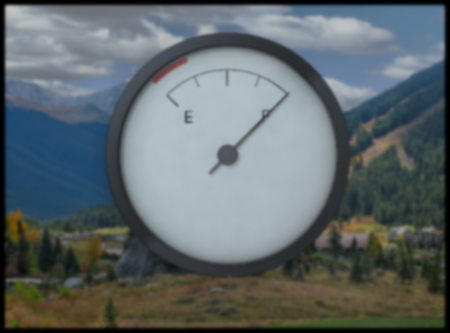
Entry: 1
